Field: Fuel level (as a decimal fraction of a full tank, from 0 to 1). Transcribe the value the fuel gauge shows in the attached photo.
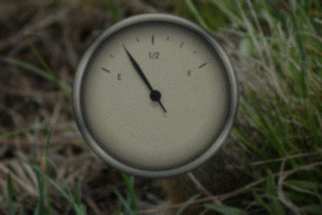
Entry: 0.25
